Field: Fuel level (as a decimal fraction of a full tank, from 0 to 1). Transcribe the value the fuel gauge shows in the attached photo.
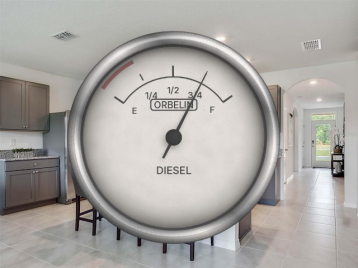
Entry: 0.75
